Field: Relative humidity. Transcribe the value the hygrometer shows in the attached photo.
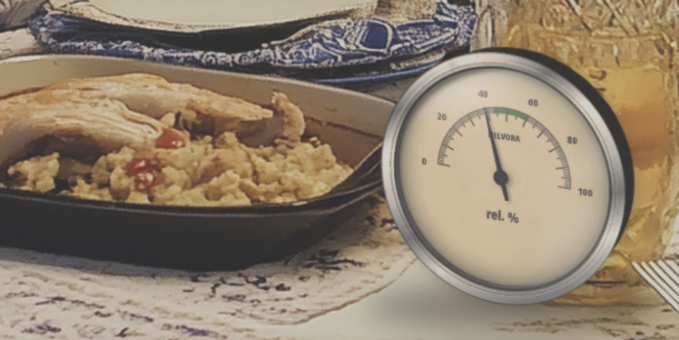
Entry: 40 %
